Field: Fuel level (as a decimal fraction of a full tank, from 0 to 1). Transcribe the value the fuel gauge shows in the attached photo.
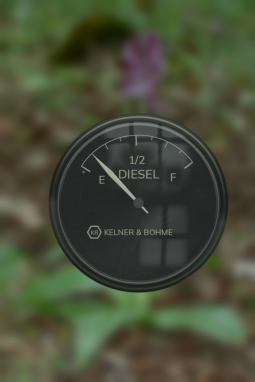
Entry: 0.125
